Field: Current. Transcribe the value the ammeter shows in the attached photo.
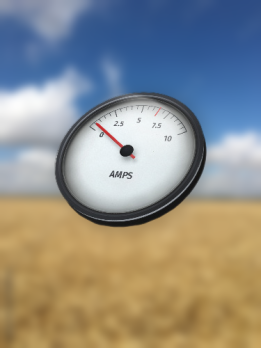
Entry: 0.5 A
